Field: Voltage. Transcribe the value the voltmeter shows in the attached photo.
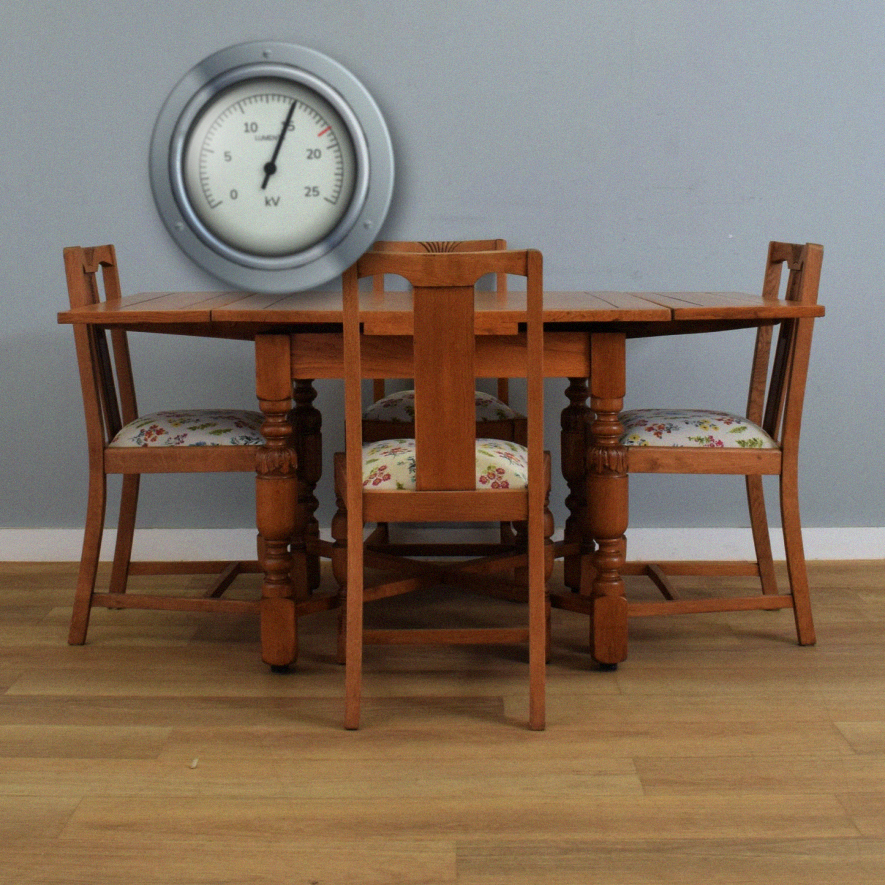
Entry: 15 kV
